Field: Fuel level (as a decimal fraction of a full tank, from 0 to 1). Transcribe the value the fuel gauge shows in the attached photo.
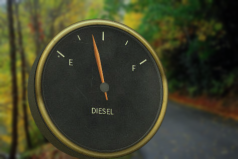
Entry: 0.375
